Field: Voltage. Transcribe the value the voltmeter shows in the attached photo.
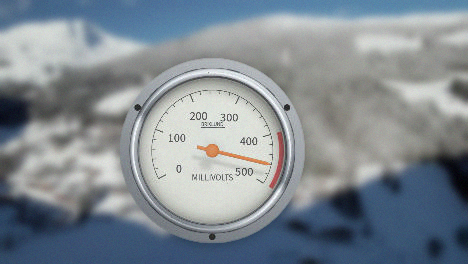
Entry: 460 mV
